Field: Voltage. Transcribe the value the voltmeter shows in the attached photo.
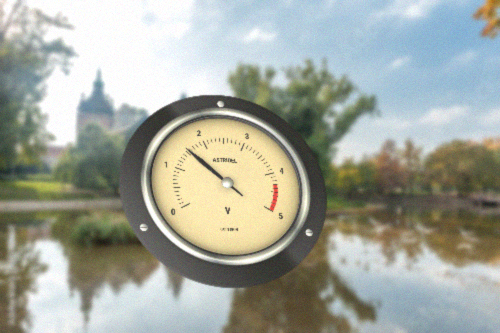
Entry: 1.5 V
